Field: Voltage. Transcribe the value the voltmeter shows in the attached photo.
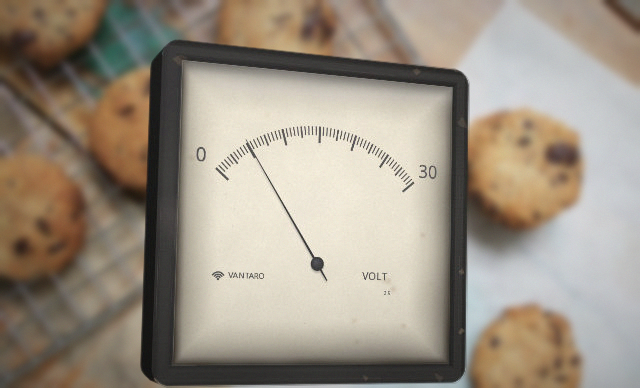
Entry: 5 V
